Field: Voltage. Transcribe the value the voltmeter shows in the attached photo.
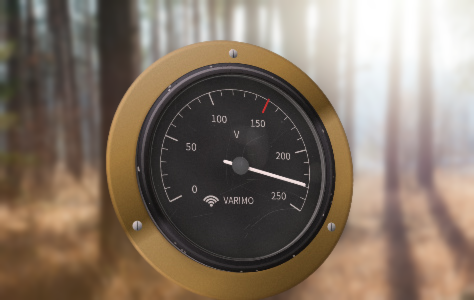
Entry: 230 V
